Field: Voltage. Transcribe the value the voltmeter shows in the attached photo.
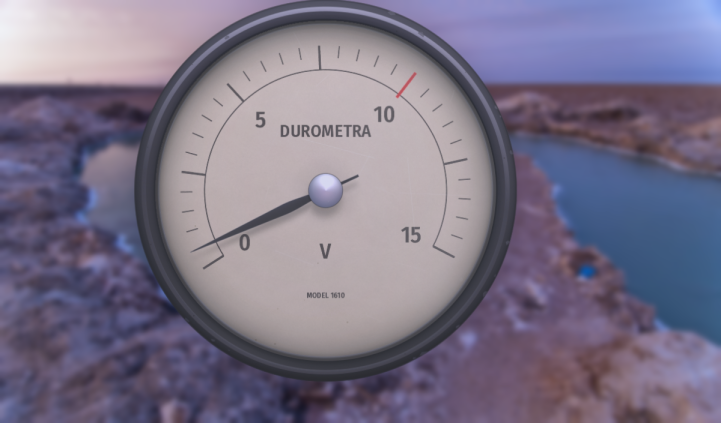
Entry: 0.5 V
